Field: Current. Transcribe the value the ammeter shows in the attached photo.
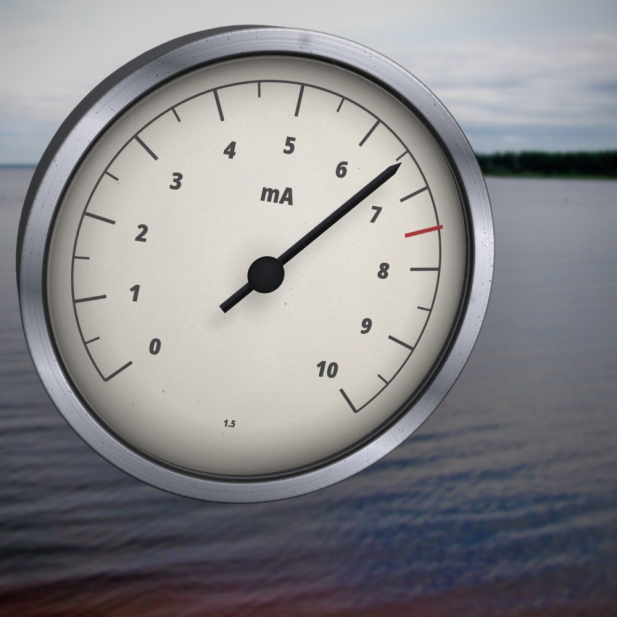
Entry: 6.5 mA
